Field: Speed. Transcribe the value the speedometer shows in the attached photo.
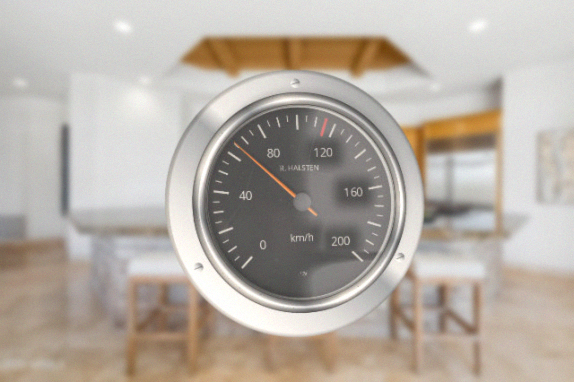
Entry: 65 km/h
